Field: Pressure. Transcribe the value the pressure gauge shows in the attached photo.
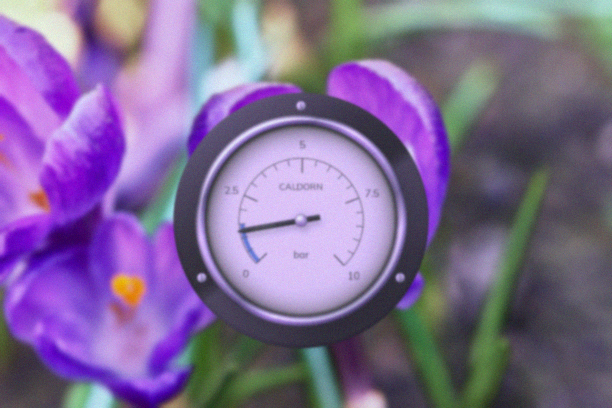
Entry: 1.25 bar
